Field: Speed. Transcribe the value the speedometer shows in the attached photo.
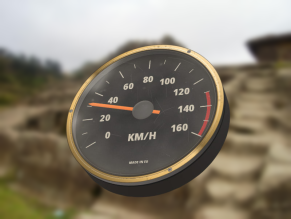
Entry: 30 km/h
